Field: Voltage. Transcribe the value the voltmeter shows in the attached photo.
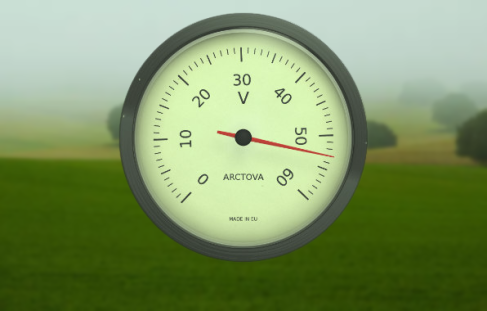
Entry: 53 V
